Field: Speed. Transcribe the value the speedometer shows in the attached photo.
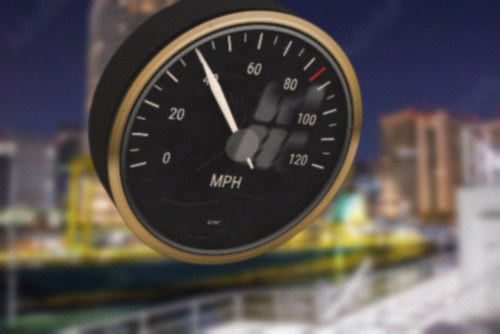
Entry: 40 mph
